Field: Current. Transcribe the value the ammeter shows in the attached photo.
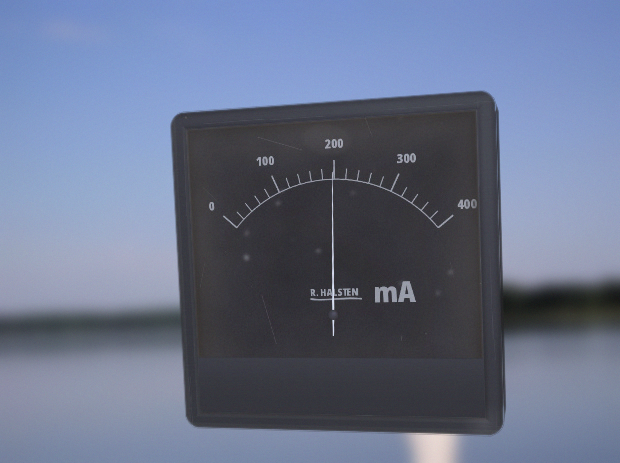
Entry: 200 mA
